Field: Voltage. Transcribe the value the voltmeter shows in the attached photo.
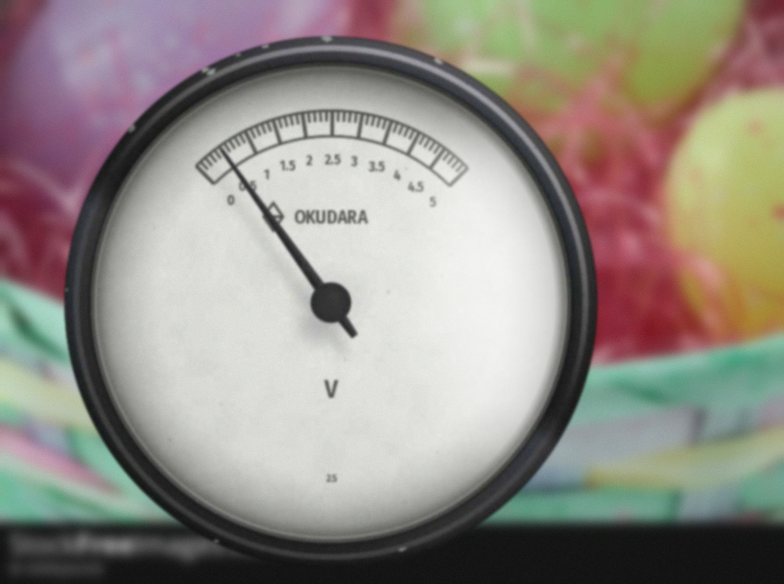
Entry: 0.5 V
